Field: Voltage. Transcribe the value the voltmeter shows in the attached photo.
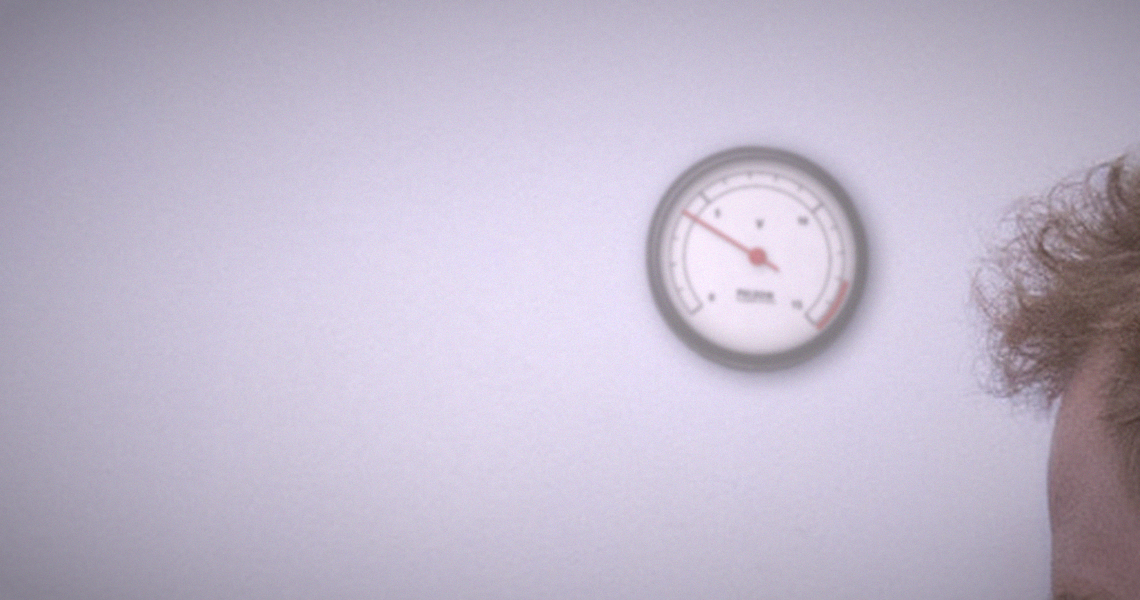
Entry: 4 V
